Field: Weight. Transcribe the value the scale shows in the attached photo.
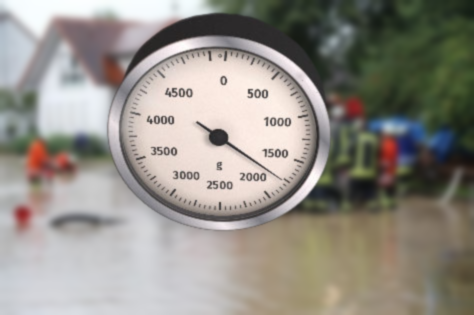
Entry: 1750 g
